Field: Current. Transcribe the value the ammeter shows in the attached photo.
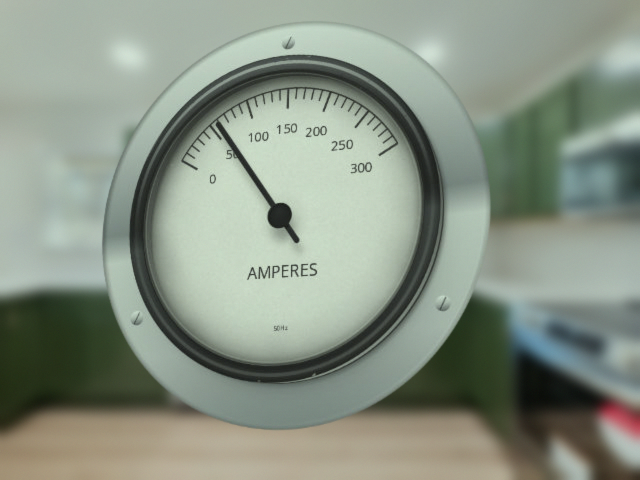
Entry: 60 A
